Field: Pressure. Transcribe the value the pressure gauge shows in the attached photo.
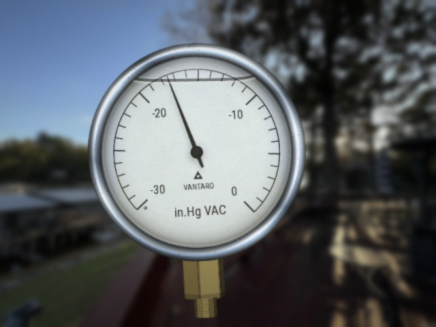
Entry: -17.5 inHg
